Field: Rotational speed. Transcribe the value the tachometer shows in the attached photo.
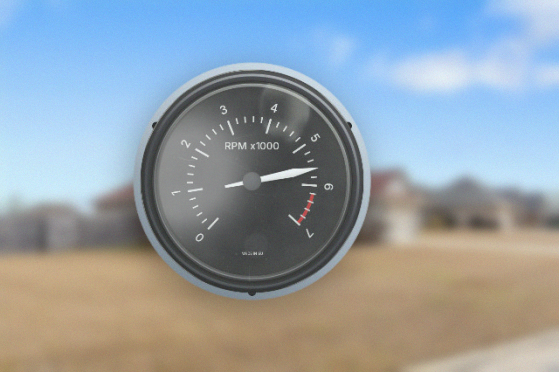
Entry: 5600 rpm
